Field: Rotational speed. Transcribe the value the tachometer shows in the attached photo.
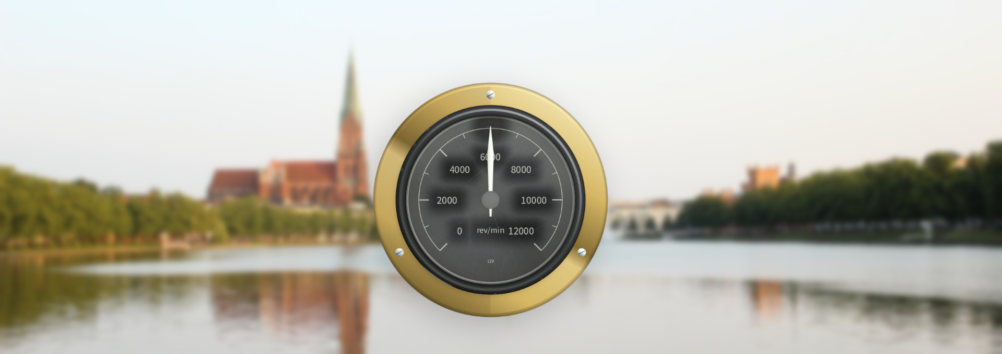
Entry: 6000 rpm
